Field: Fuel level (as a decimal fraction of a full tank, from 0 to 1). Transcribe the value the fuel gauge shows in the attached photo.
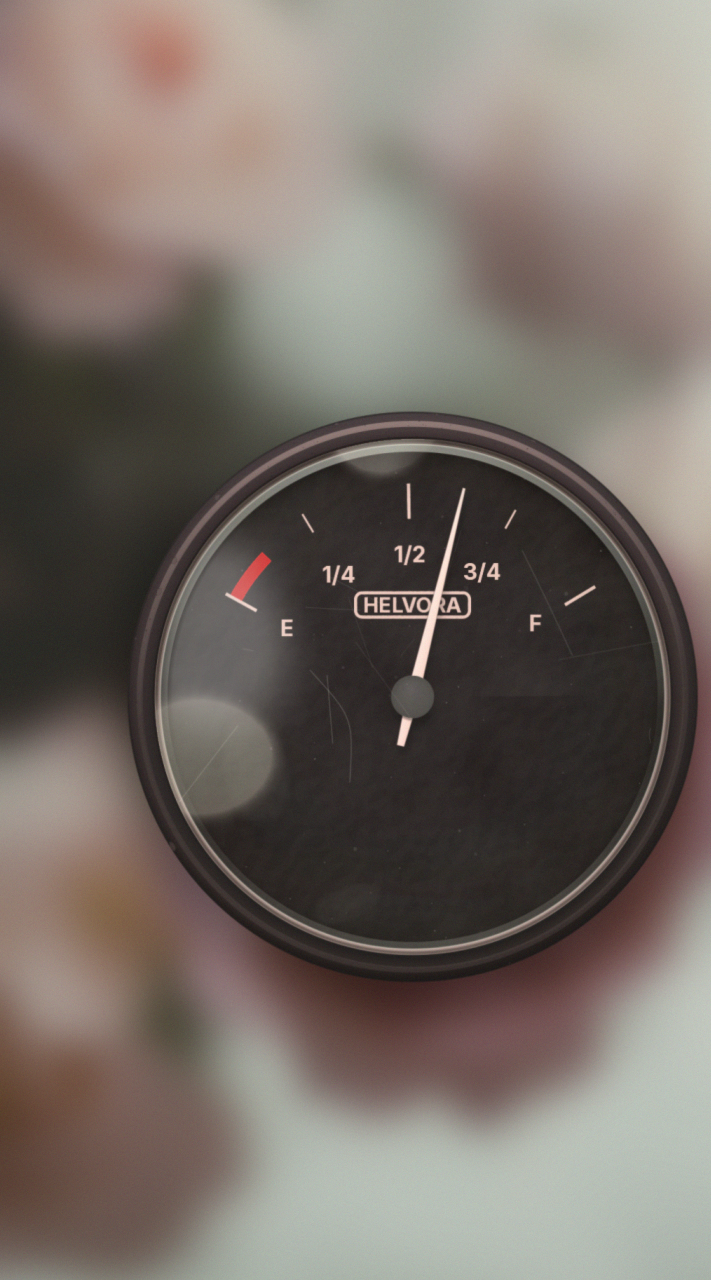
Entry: 0.625
